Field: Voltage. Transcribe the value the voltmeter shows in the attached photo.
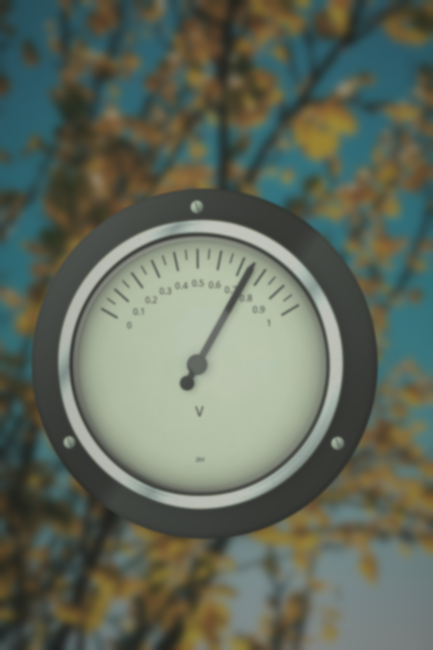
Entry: 0.75 V
